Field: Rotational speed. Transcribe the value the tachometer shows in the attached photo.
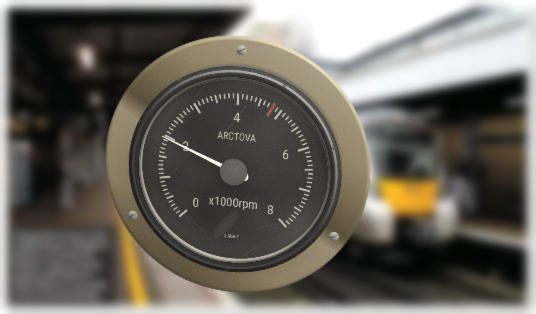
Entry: 2000 rpm
